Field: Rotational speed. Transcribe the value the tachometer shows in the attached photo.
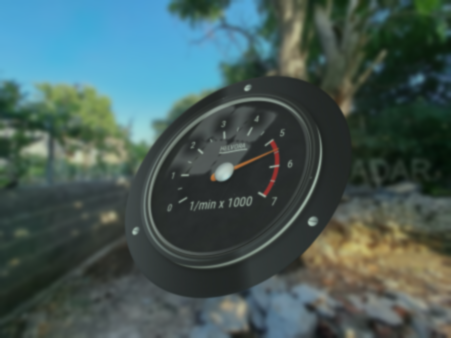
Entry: 5500 rpm
